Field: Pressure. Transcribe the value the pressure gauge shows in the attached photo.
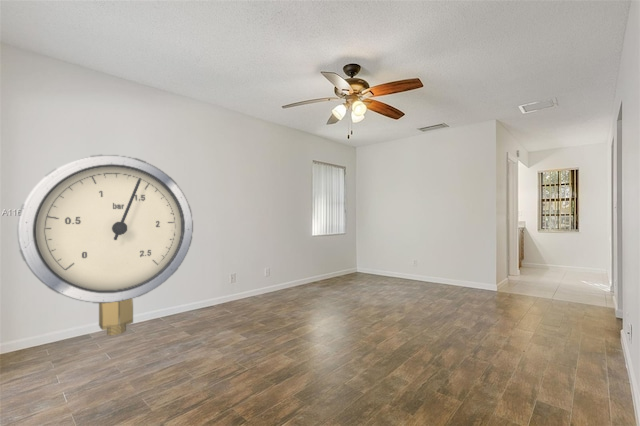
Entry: 1.4 bar
